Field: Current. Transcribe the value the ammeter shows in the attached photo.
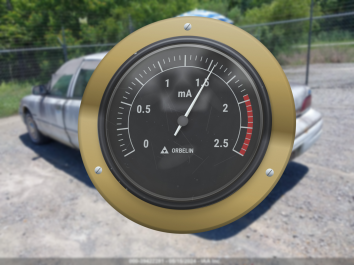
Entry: 1.55 mA
